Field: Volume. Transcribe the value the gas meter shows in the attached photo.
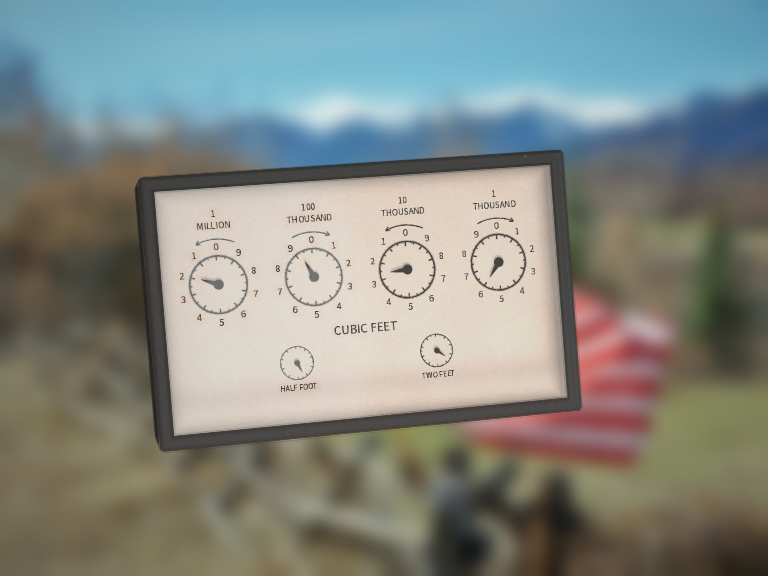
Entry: 192600 ft³
